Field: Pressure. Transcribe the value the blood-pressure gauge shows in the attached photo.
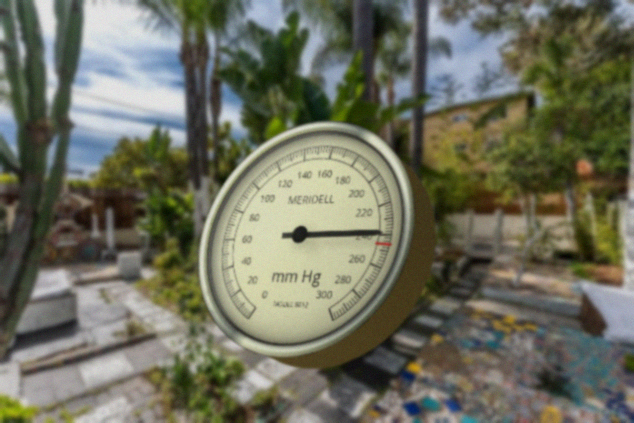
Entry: 240 mmHg
